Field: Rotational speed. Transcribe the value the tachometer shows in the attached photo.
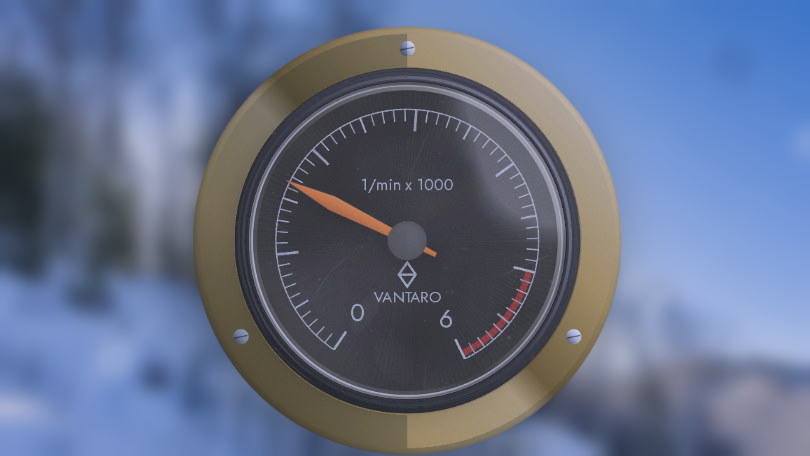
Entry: 1650 rpm
